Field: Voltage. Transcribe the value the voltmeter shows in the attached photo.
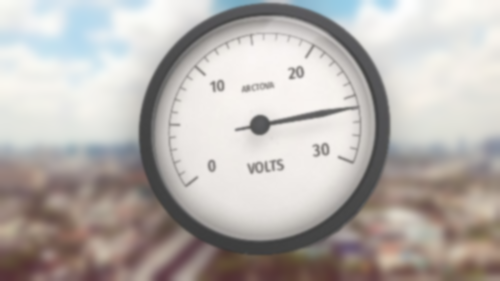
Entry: 26 V
